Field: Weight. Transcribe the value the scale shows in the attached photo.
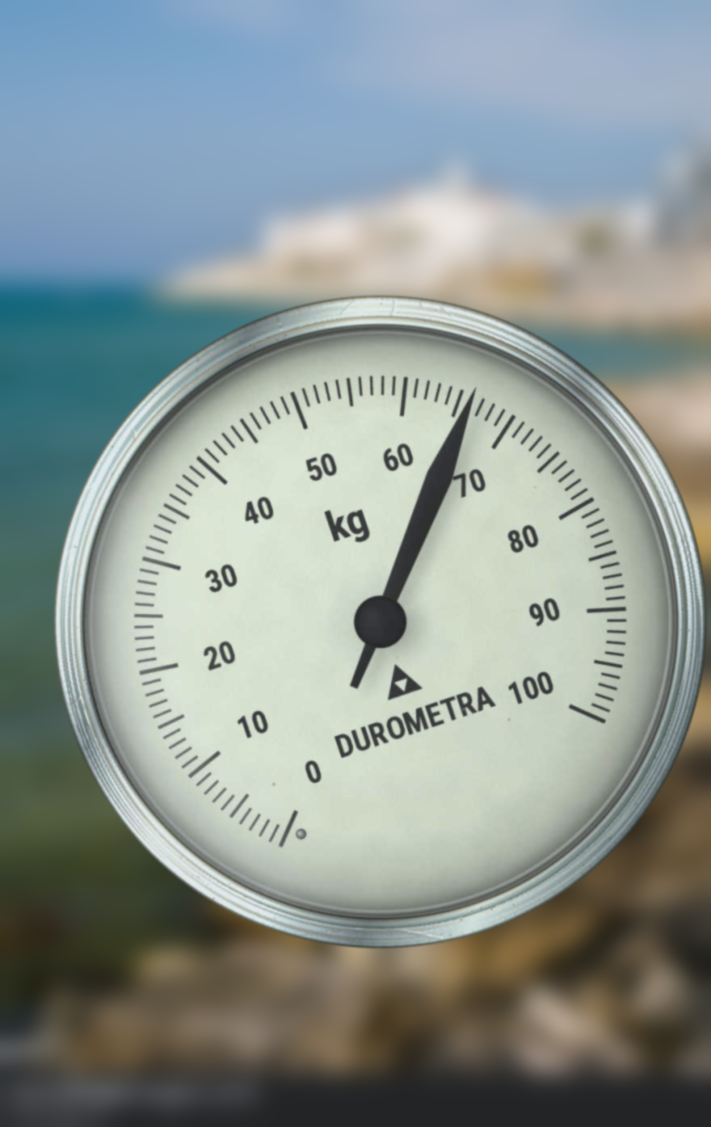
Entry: 66 kg
